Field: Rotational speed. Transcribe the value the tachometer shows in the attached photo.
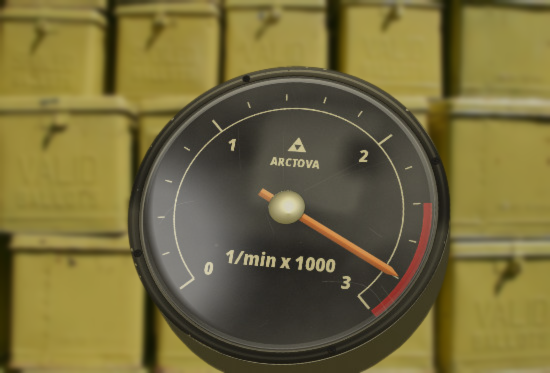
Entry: 2800 rpm
